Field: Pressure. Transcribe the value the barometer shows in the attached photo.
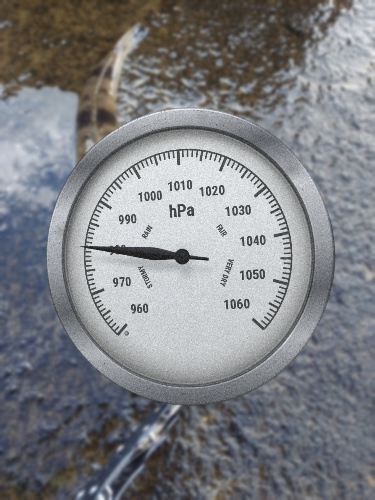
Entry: 980 hPa
